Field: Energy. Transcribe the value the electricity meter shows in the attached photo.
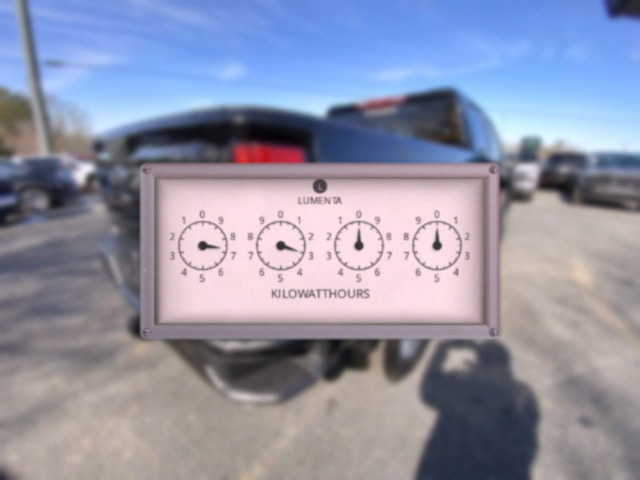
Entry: 7300 kWh
